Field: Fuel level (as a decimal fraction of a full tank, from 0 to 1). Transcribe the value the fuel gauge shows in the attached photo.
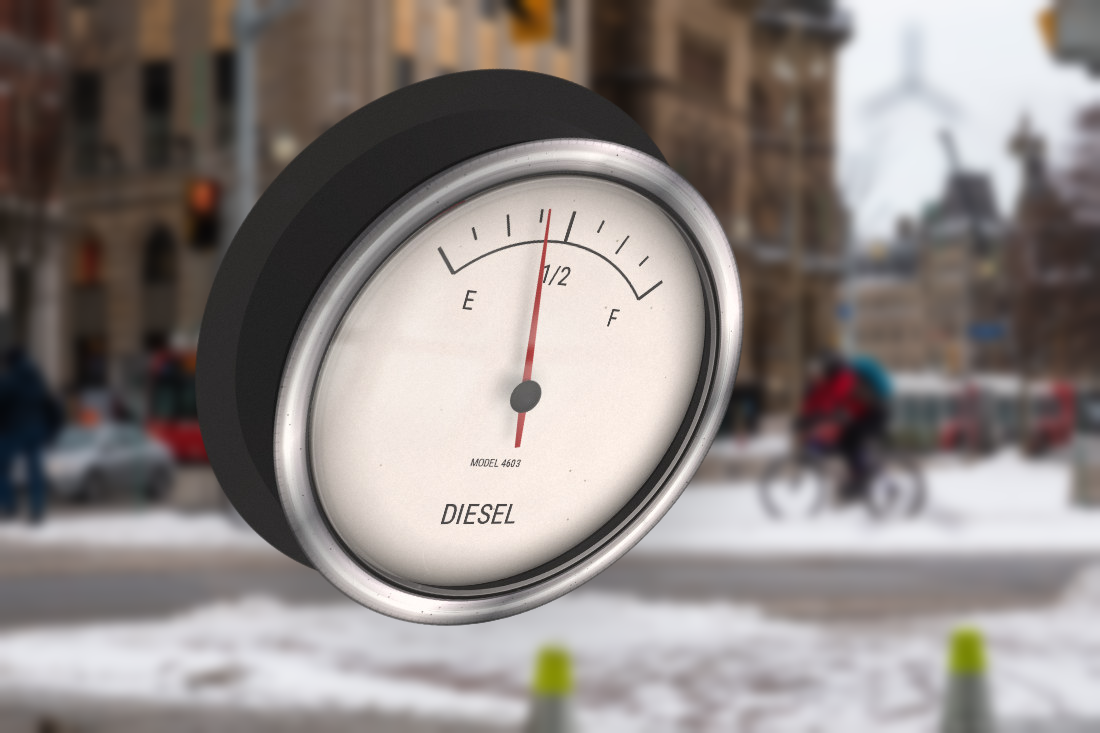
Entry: 0.375
